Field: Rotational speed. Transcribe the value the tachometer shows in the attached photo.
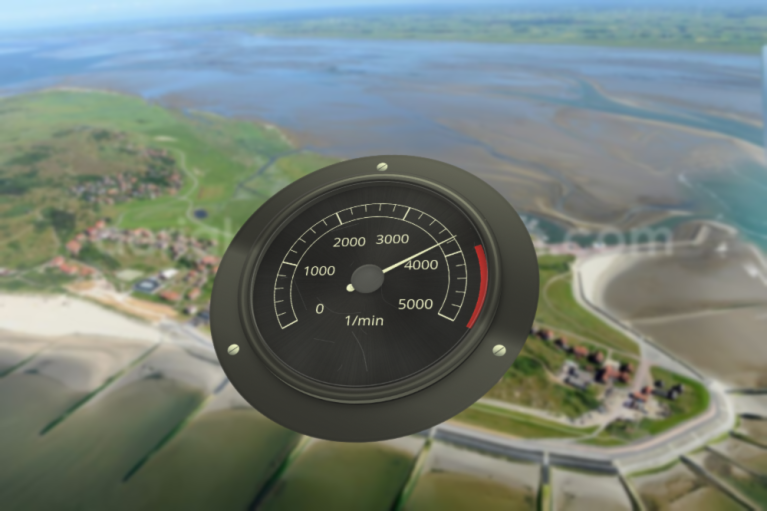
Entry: 3800 rpm
